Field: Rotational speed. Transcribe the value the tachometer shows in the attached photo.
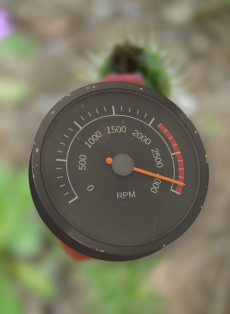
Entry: 2900 rpm
